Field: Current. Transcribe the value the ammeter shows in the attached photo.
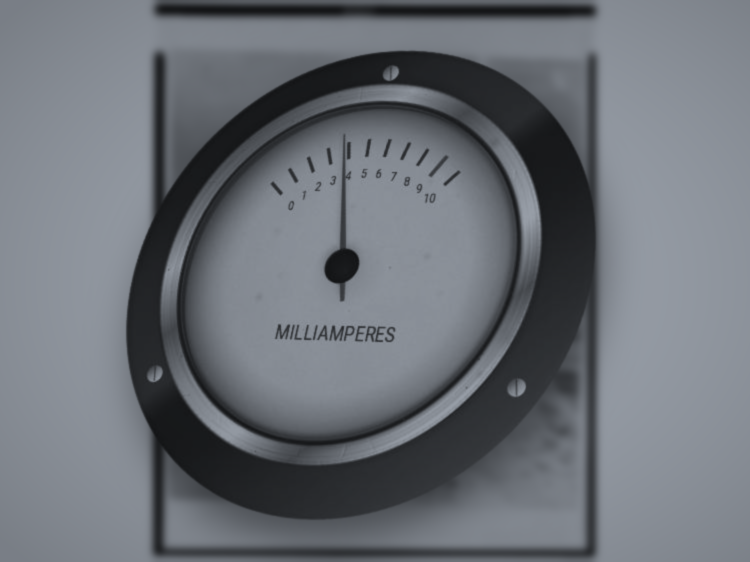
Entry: 4 mA
